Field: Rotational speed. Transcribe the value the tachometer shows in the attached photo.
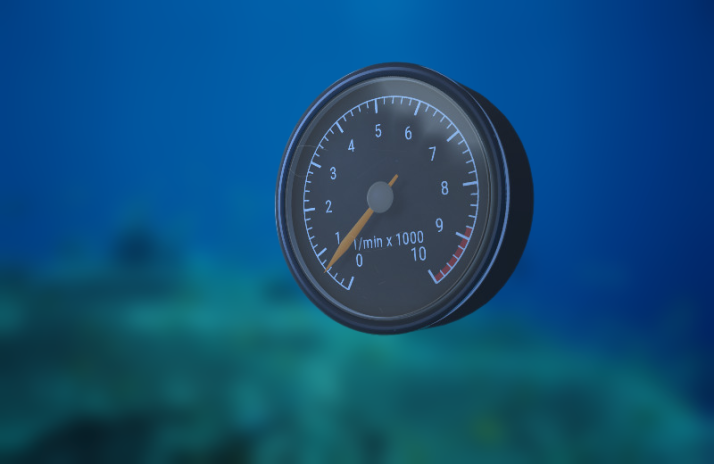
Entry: 600 rpm
